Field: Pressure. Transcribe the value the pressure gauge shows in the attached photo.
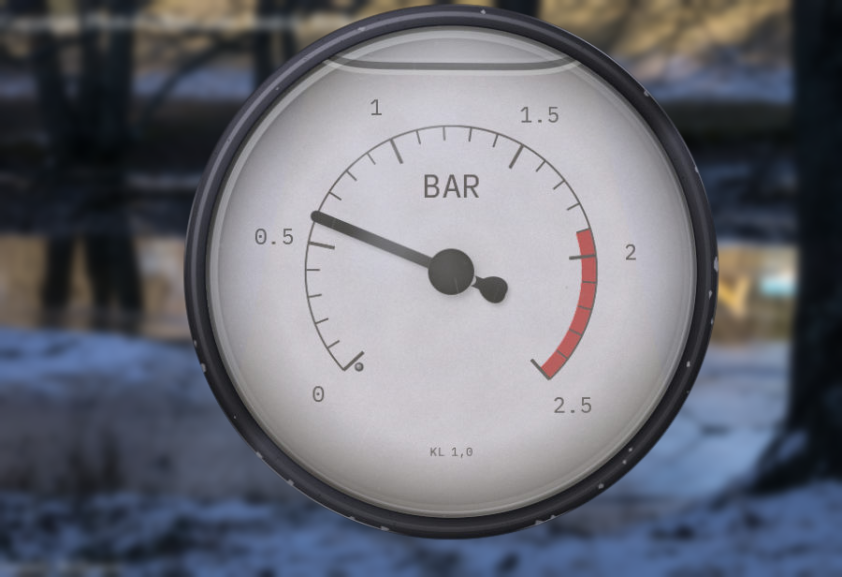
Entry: 0.6 bar
